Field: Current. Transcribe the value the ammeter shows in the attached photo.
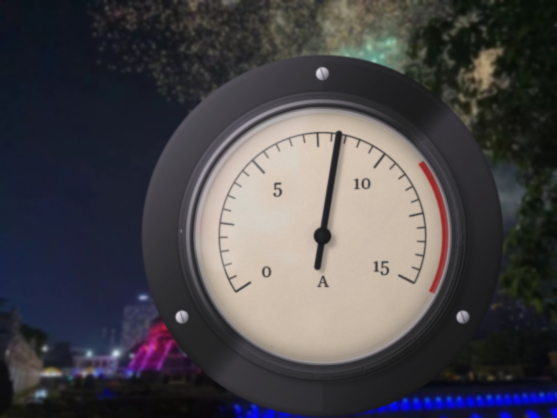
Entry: 8.25 A
